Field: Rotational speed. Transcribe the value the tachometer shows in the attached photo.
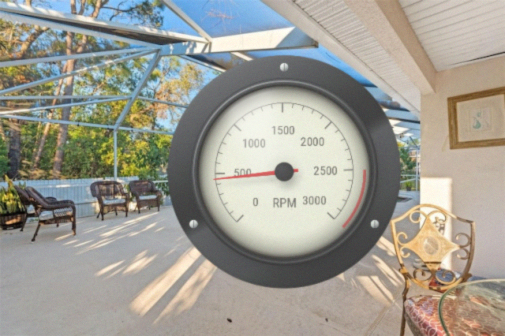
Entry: 450 rpm
